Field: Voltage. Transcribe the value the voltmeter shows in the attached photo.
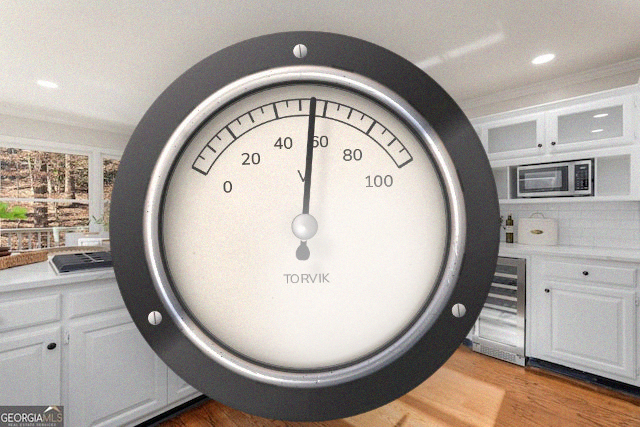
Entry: 55 V
